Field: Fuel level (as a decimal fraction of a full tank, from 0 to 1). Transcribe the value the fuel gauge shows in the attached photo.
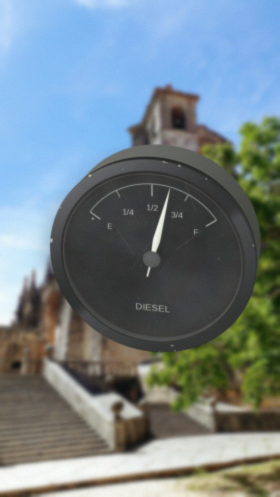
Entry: 0.625
